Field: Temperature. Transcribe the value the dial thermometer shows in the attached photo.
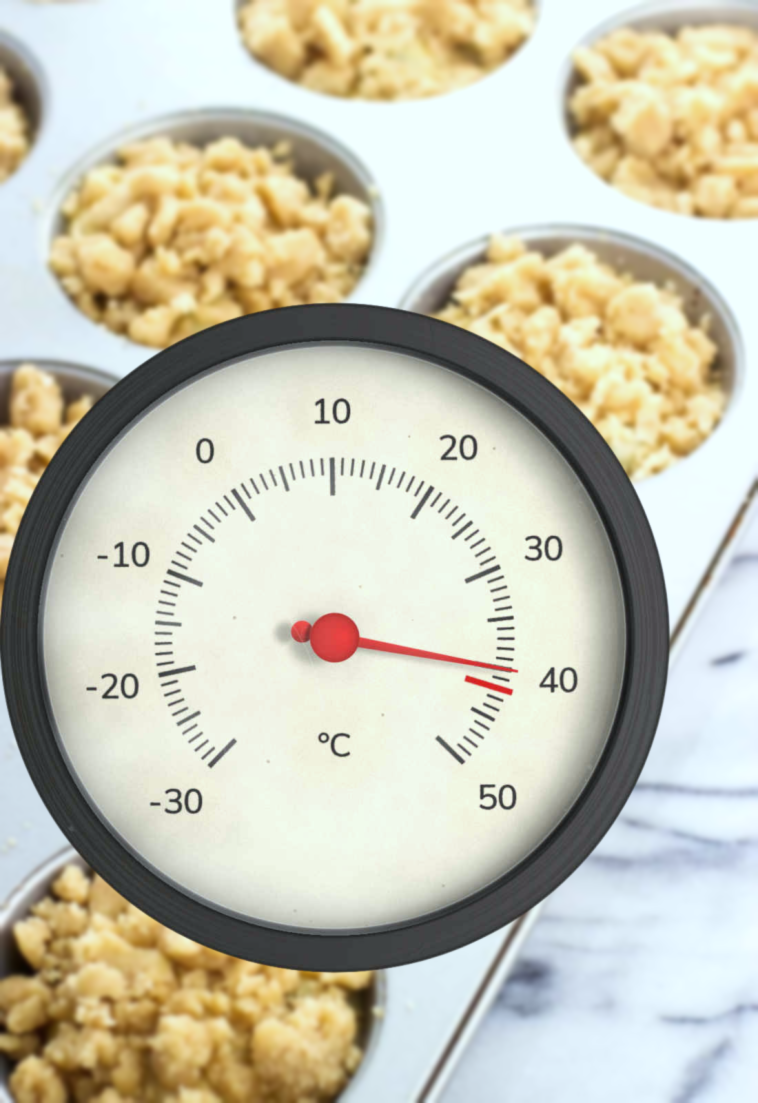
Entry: 40 °C
